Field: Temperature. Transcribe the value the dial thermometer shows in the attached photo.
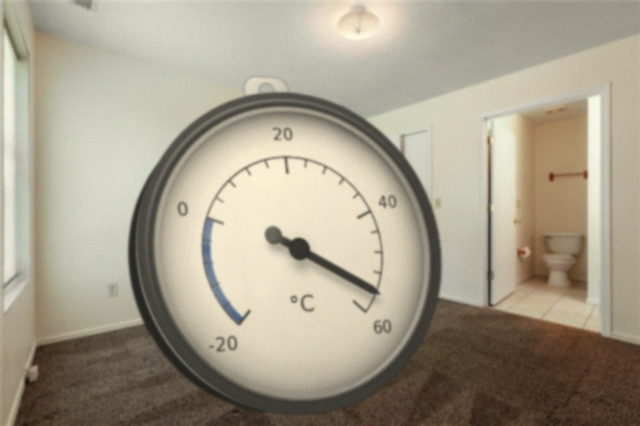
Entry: 56 °C
